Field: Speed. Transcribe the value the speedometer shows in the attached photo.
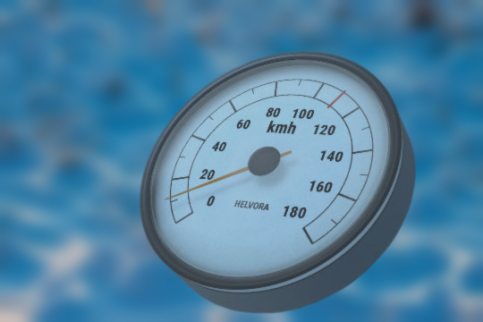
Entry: 10 km/h
